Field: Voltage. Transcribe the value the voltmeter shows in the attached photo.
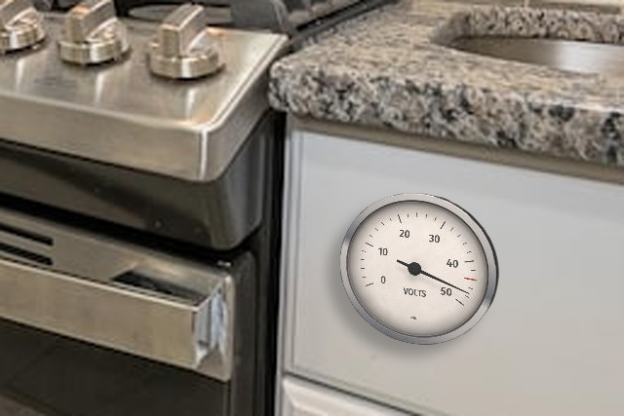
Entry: 47 V
